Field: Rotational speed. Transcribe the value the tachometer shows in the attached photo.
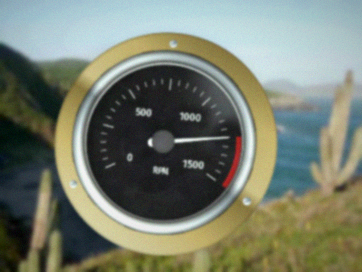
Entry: 1250 rpm
